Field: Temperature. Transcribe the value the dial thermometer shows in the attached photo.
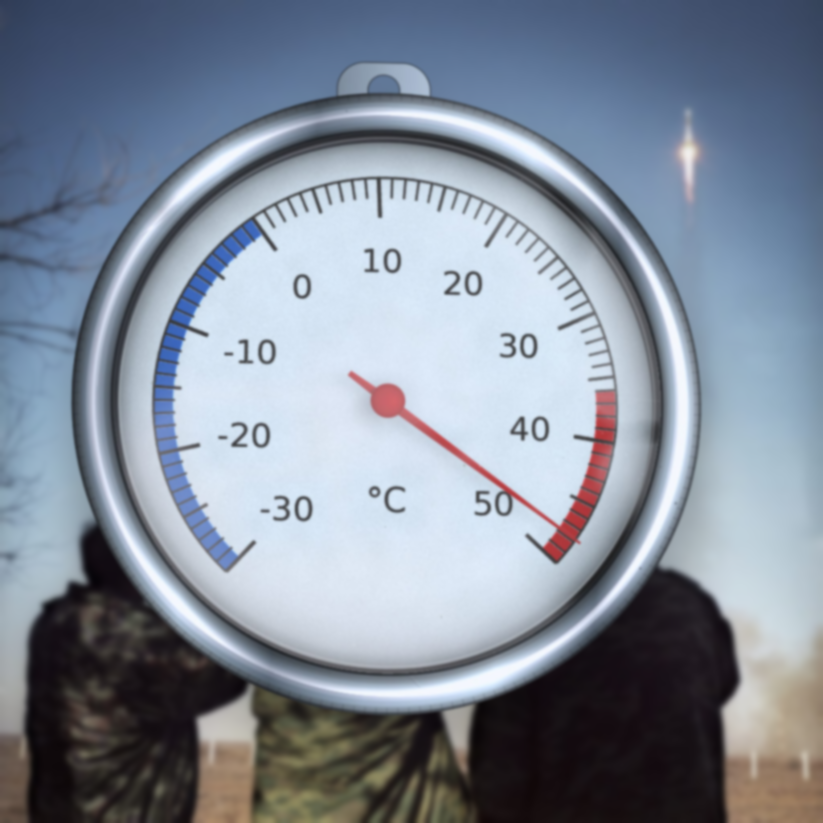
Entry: 48 °C
